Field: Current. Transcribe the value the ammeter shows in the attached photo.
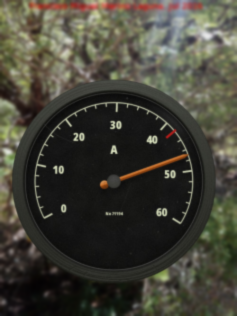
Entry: 47 A
